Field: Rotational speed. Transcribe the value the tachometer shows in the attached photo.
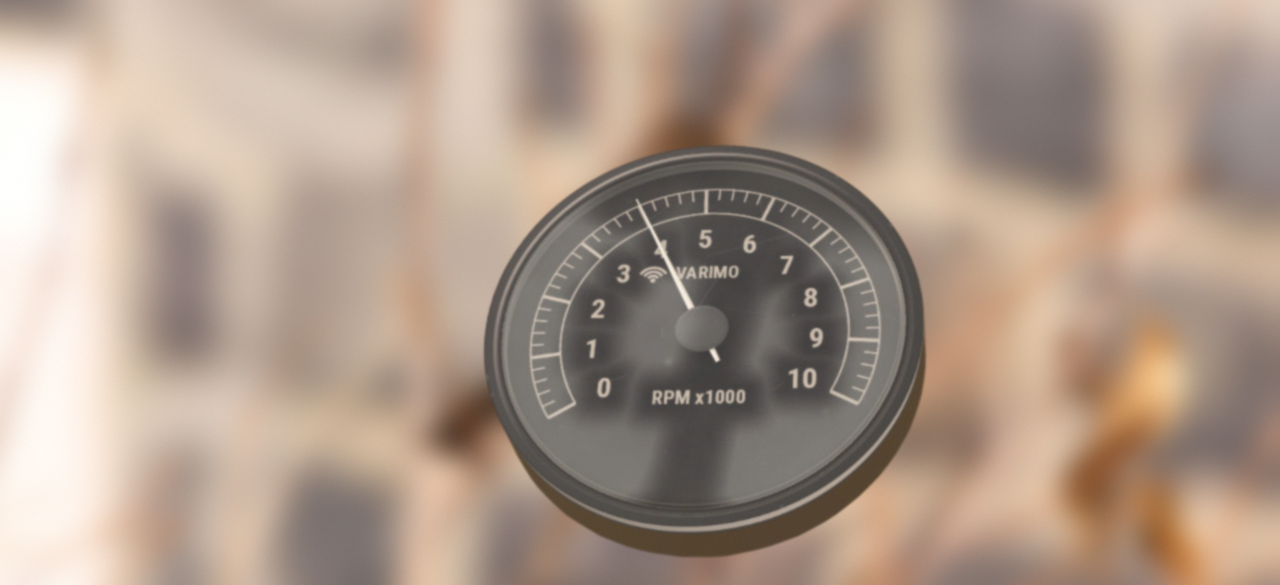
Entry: 4000 rpm
